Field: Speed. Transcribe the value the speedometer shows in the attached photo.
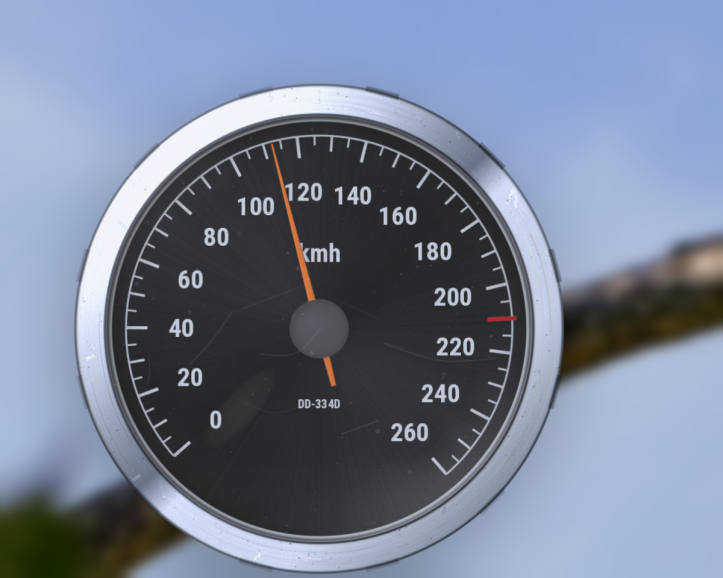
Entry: 112.5 km/h
